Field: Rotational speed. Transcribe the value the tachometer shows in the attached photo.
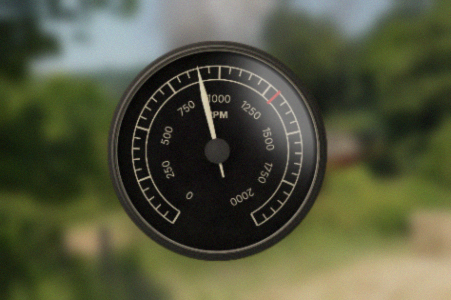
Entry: 900 rpm
